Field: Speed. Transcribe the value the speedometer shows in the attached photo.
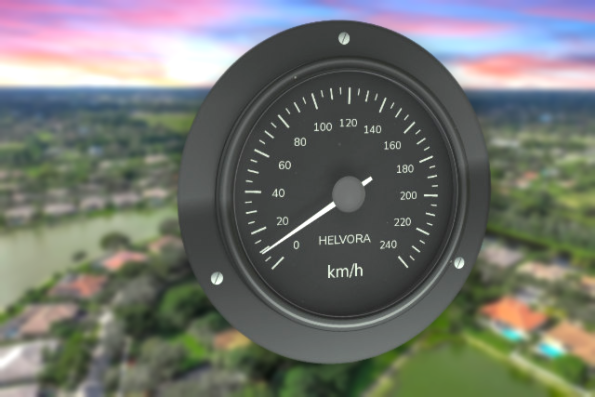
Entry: 10 km/h
